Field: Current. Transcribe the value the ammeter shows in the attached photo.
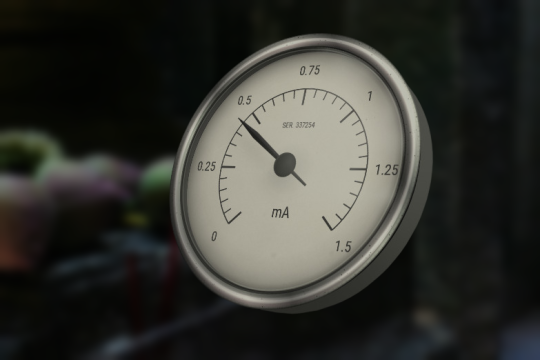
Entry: 0.45 mA
